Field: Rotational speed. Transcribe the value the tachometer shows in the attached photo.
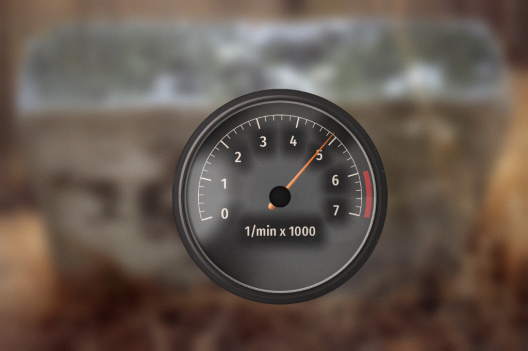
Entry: 4900 rpm
